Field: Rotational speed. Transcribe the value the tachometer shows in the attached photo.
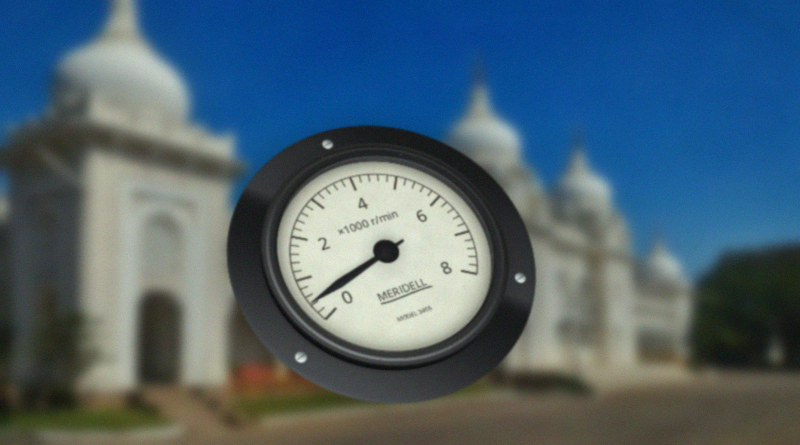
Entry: 400 rpm
